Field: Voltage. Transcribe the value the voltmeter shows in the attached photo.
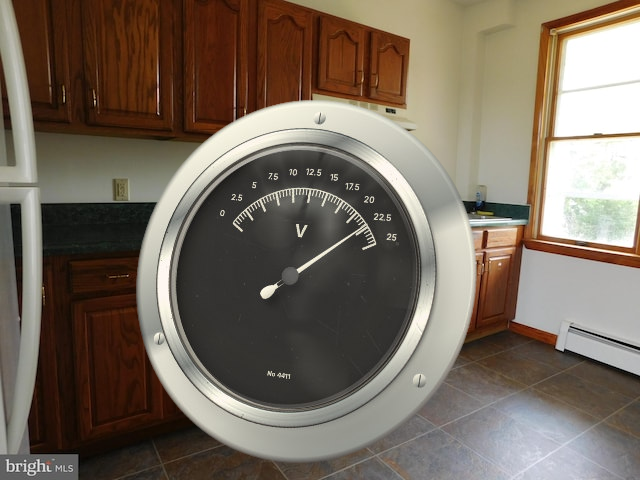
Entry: 22.5 V
